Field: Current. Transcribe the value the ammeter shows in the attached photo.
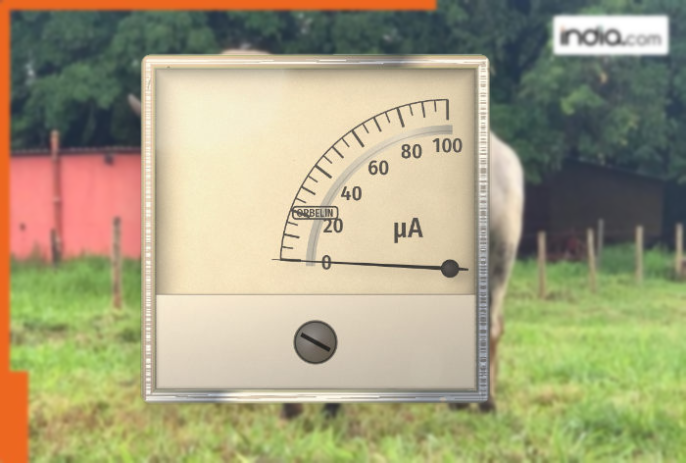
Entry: 0 µA
